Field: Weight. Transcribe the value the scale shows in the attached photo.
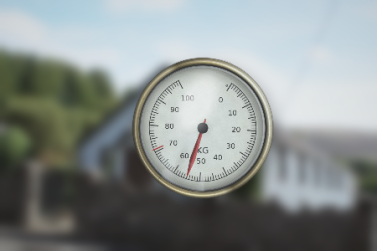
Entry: 55 kg
